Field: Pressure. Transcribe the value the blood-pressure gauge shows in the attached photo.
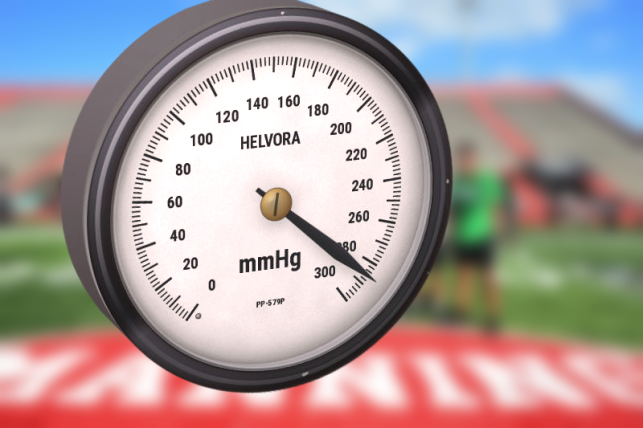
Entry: 286 mmHg
